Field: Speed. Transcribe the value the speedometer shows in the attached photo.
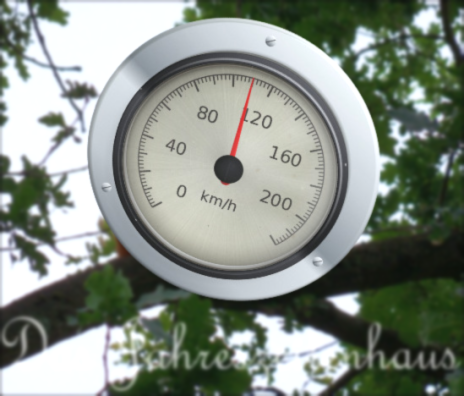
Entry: 110 km/h
